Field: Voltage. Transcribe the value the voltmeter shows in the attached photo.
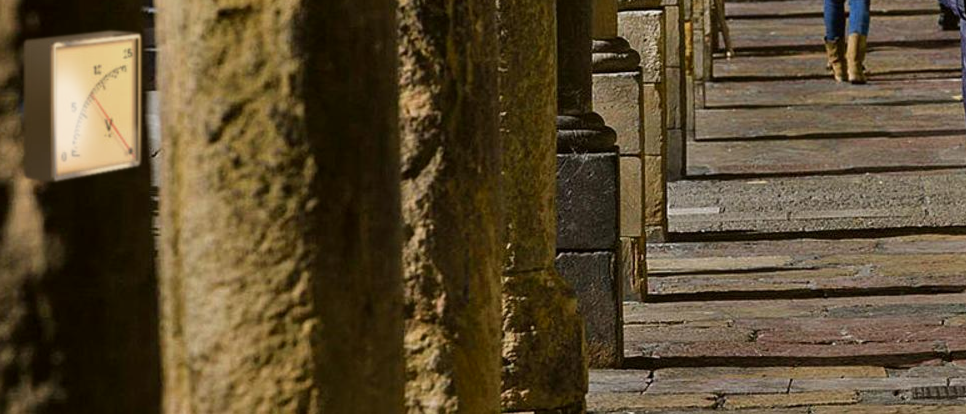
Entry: 7.5 V
